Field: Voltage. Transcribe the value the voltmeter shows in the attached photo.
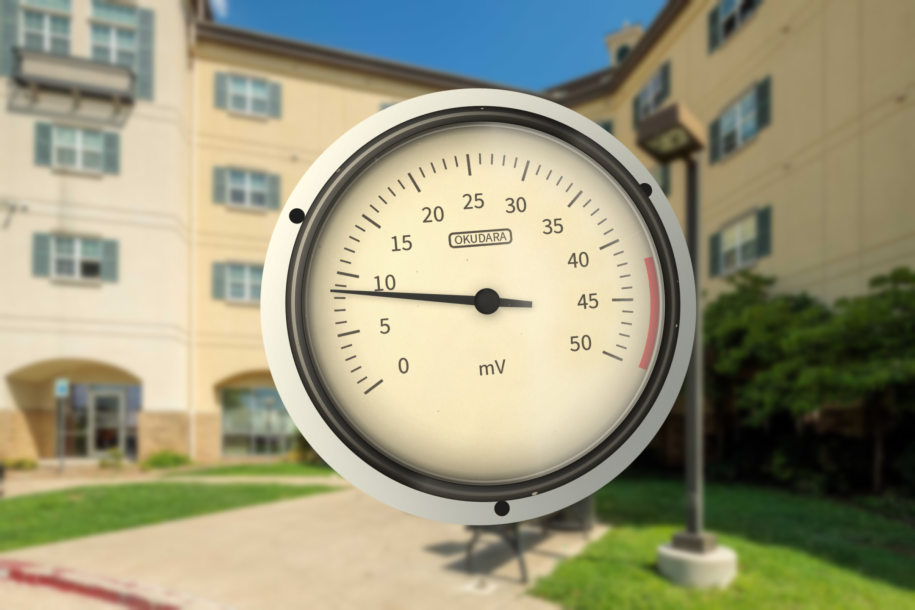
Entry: 8.5 mV
